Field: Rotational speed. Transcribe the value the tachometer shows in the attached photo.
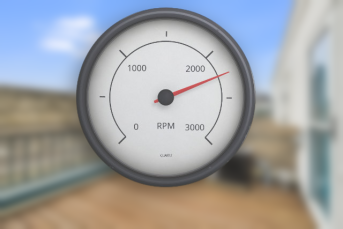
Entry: 2250 rpm
